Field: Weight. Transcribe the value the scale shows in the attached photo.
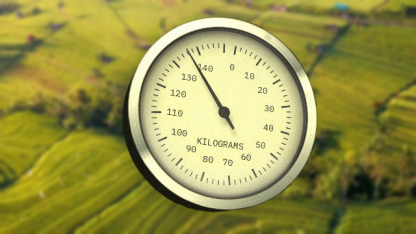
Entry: 136 kg
